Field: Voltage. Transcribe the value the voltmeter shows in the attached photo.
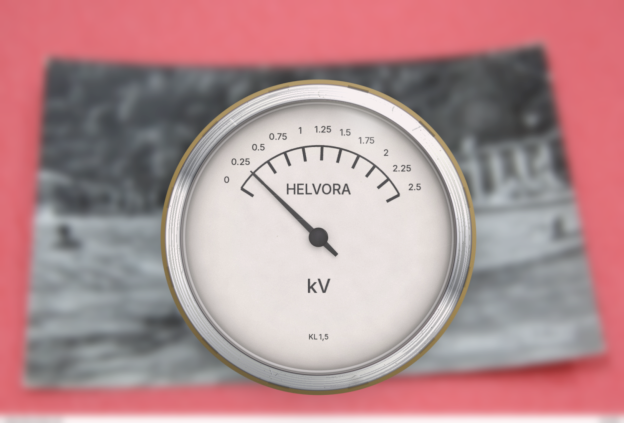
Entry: 0.25 kV
